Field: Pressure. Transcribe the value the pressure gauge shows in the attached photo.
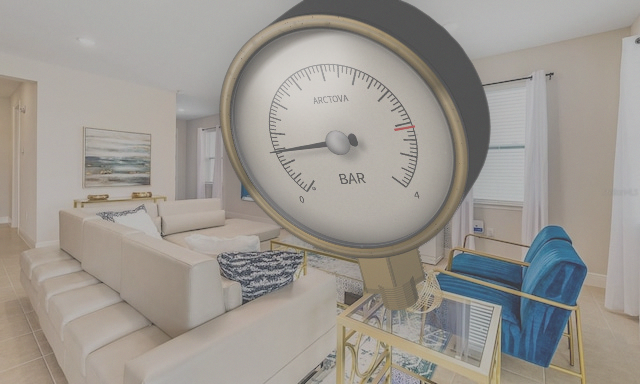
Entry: 0.6 bar
